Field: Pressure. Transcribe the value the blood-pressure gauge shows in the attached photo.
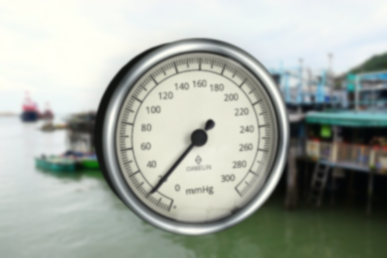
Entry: 20 mmHg
